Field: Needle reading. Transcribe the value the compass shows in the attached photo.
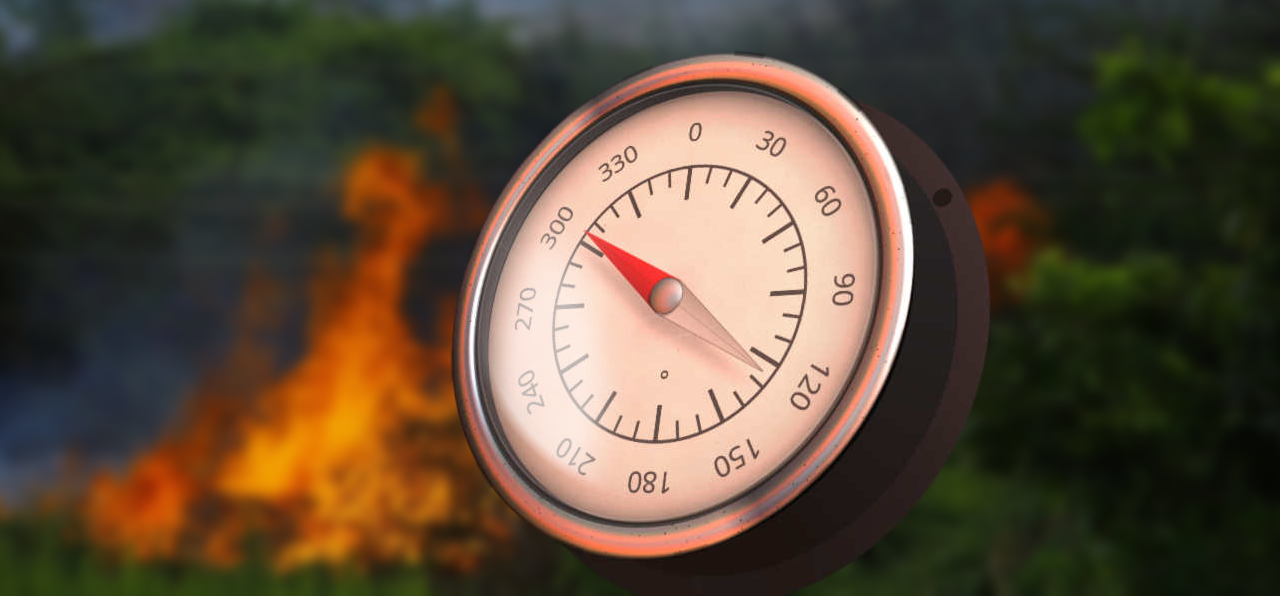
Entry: 305 °
